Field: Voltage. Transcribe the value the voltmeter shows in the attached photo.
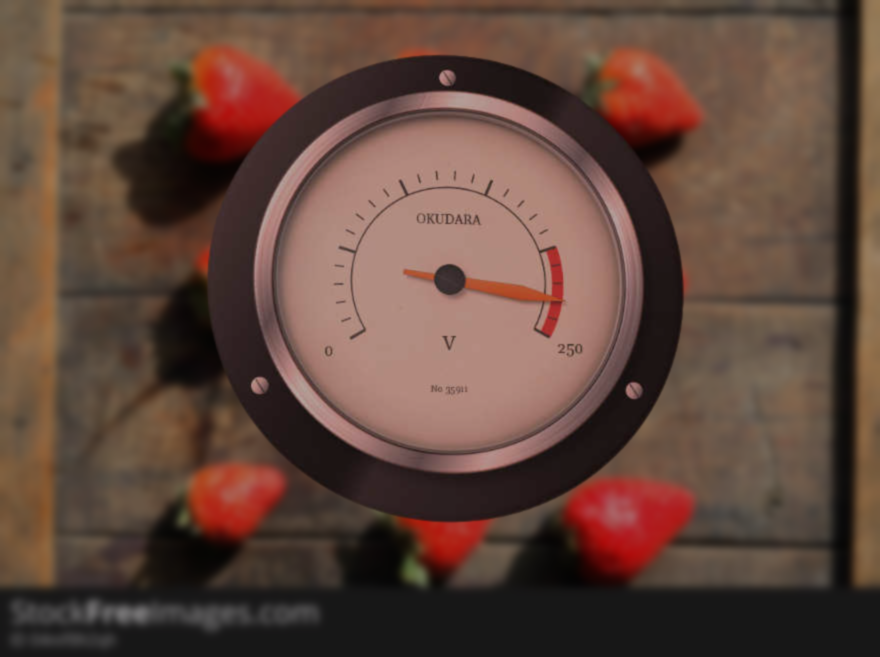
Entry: 230 V
